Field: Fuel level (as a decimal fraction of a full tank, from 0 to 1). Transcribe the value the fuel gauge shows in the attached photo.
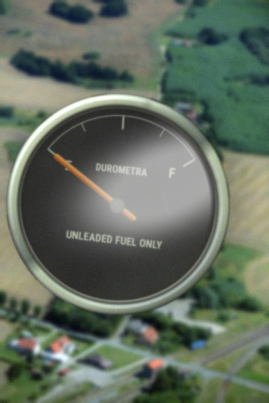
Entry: 0
